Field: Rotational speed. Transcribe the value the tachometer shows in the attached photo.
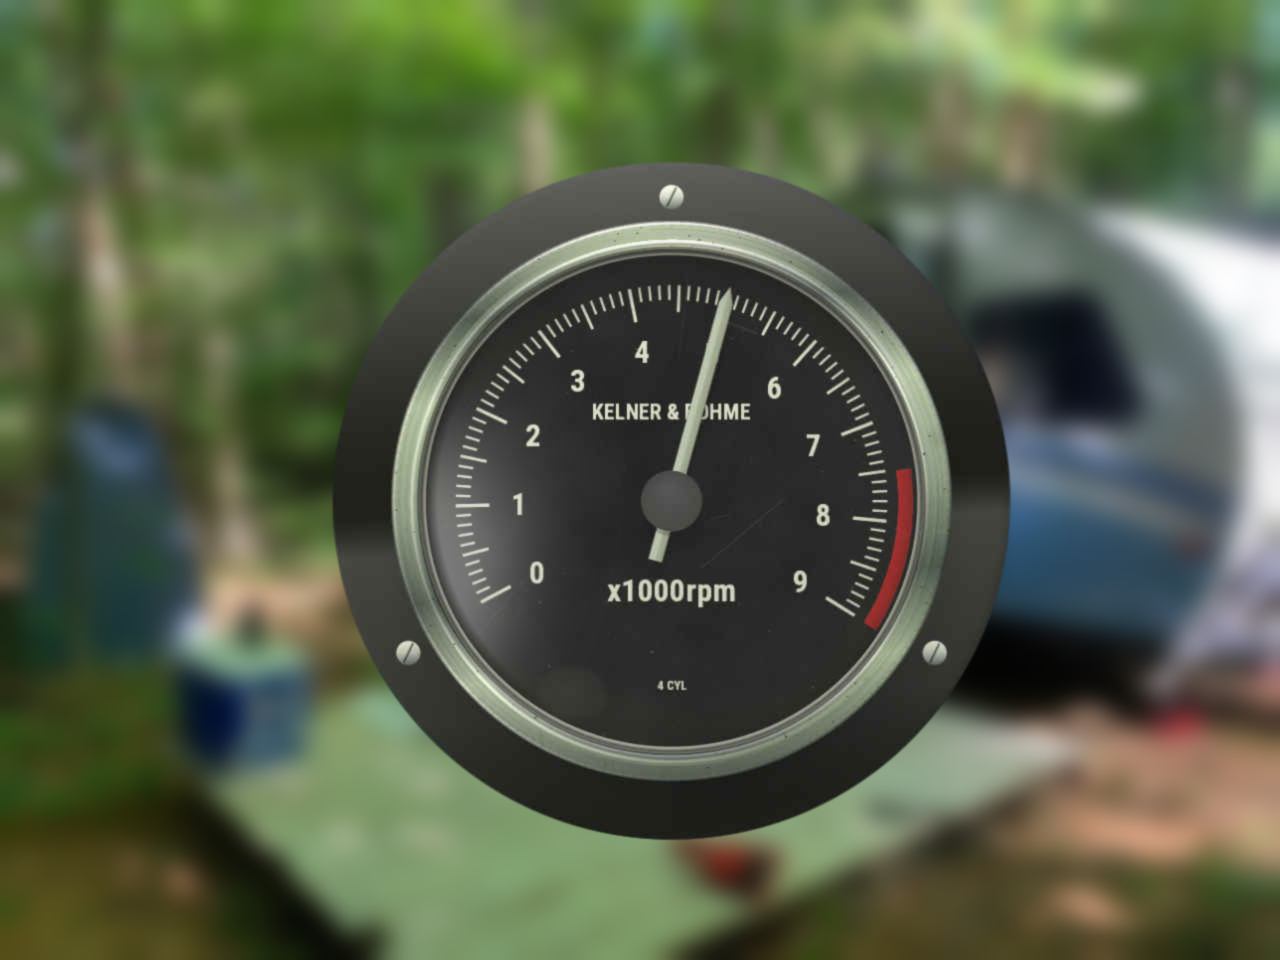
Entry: 5000 rpm
